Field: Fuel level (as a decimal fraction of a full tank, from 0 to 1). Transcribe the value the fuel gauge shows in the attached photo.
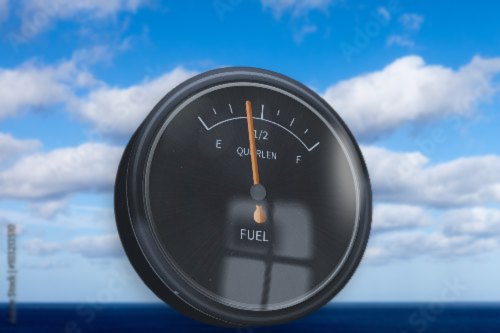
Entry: 0.375
